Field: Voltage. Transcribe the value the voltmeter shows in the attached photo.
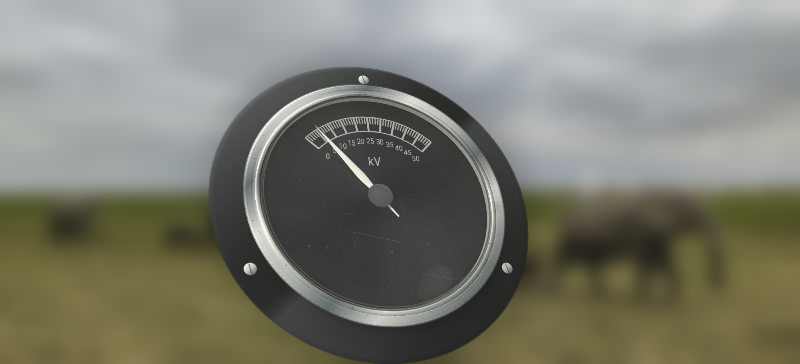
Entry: 5 kV
